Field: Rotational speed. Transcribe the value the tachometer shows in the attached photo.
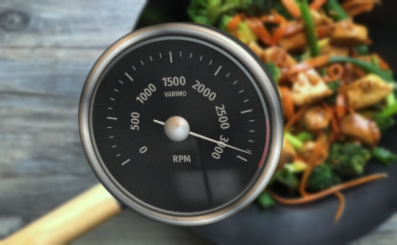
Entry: 2900 rpm
